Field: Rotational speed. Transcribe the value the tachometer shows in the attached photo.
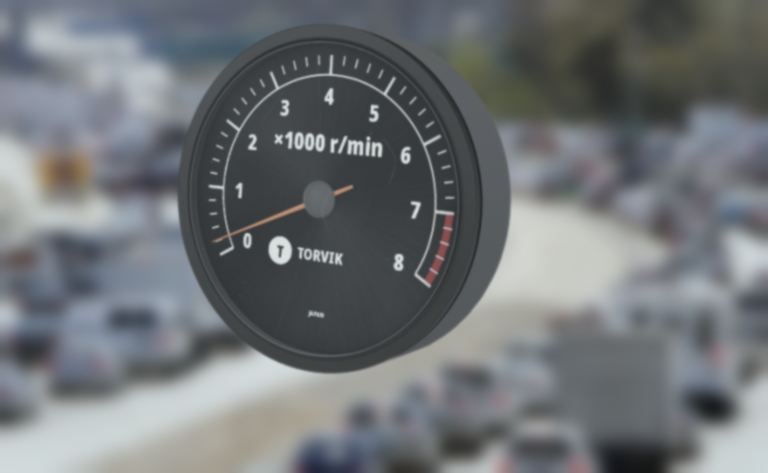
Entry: 200 rpm
